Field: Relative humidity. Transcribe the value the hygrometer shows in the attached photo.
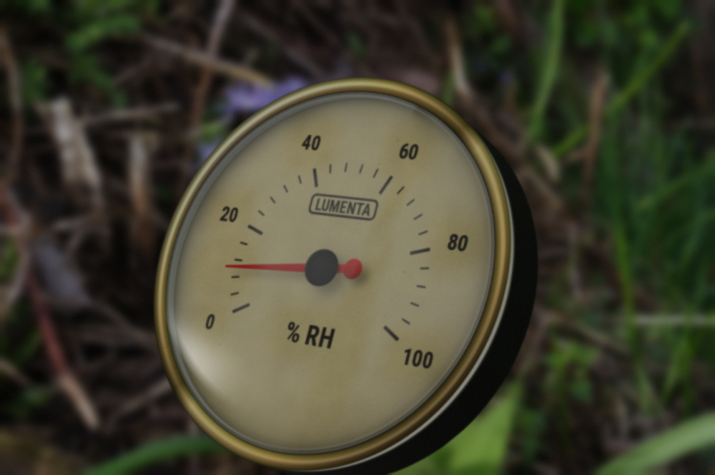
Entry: 10 %
